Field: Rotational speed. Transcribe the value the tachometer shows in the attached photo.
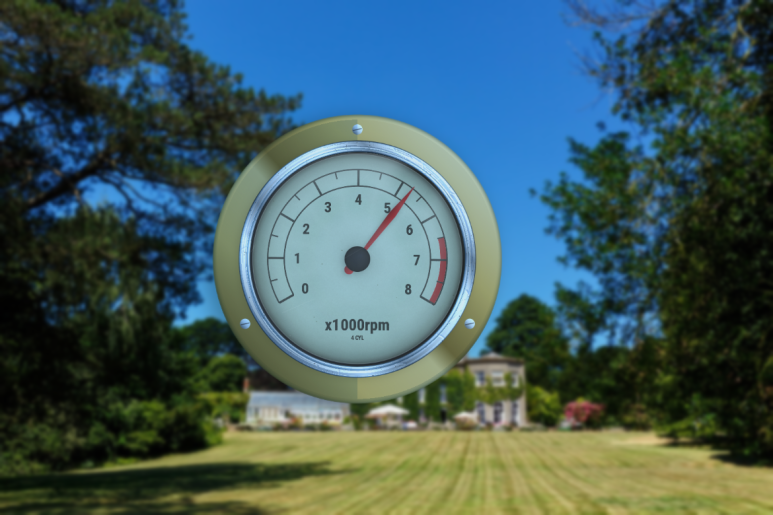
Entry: 5250 rpm
